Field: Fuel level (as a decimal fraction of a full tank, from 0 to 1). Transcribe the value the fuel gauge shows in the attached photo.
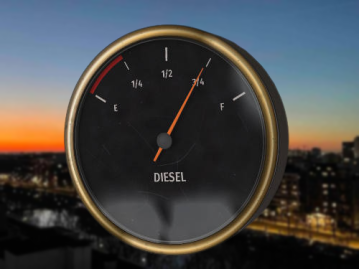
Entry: 0.75
